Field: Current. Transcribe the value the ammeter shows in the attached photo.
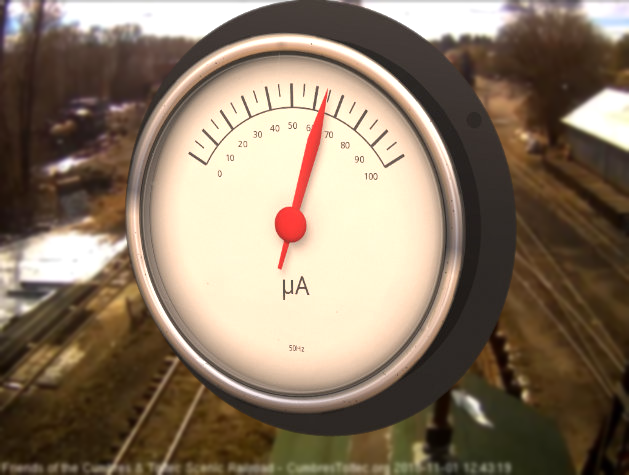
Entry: 65 µA
